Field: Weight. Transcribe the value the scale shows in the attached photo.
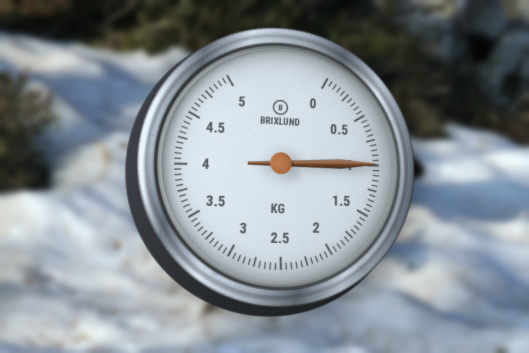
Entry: 1 kg
